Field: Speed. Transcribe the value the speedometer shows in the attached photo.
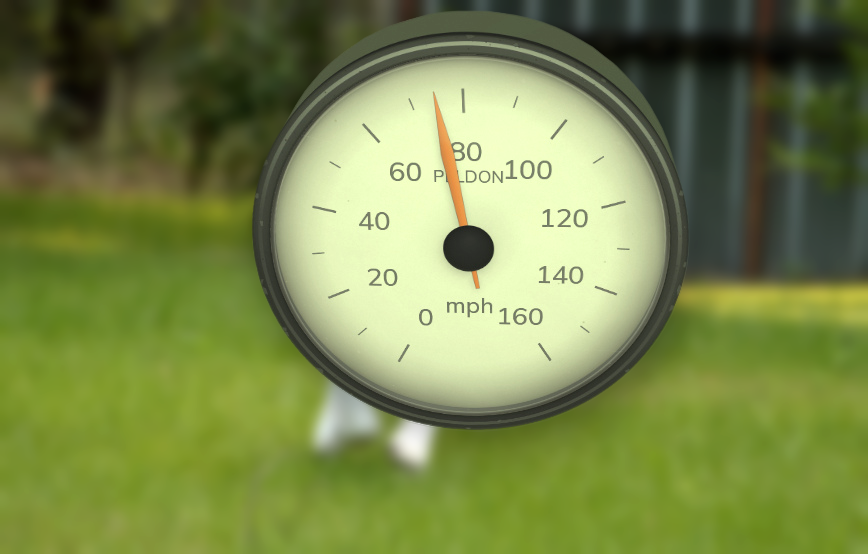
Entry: 75 mph
